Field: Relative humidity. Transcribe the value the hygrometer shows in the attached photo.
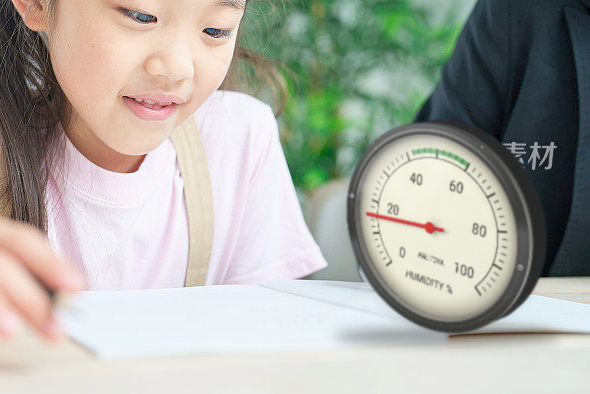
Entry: 16 %
